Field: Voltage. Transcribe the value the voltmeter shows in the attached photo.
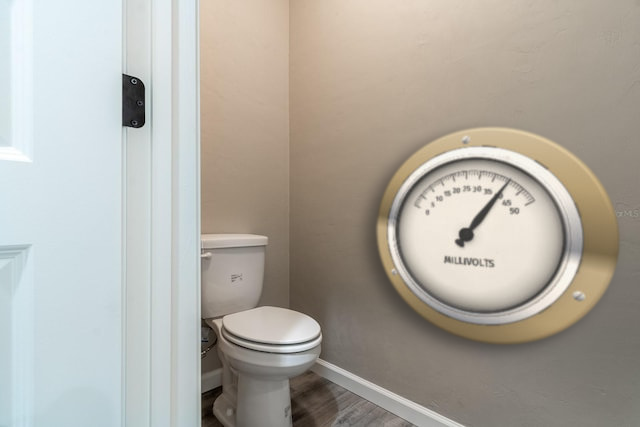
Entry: 40 mV
